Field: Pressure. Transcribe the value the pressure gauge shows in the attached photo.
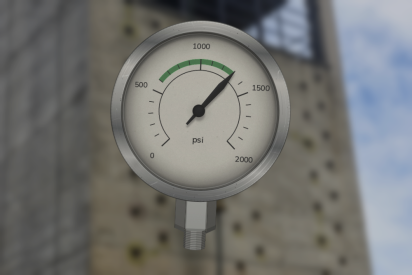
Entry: 1300 psi
